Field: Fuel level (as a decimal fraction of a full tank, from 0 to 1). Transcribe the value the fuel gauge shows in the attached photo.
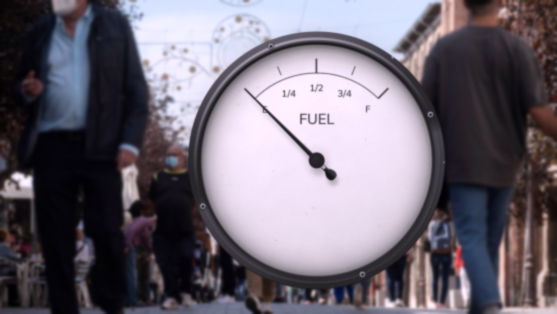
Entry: 0
